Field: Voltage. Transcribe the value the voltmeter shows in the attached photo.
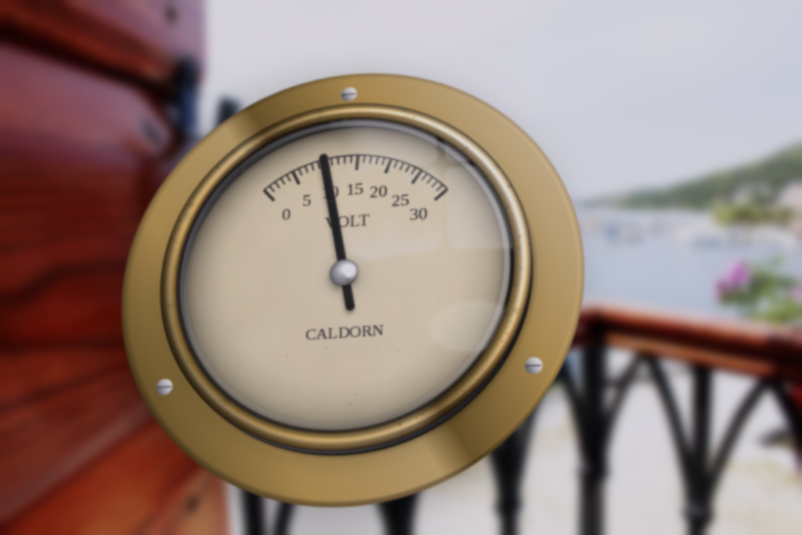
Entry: 10 V
